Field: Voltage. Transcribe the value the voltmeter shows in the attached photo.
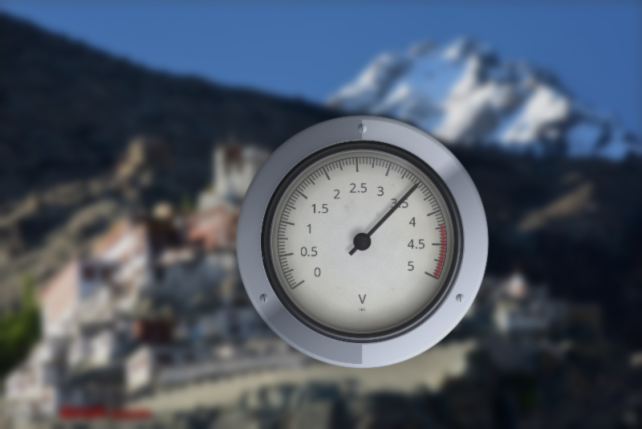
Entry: 3.5 V
